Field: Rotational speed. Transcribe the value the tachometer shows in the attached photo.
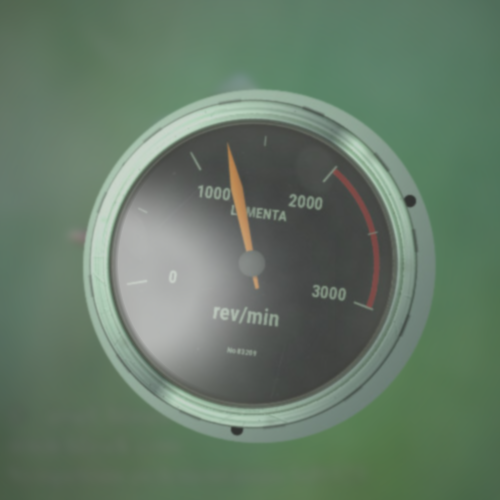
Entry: 1250 rpm
